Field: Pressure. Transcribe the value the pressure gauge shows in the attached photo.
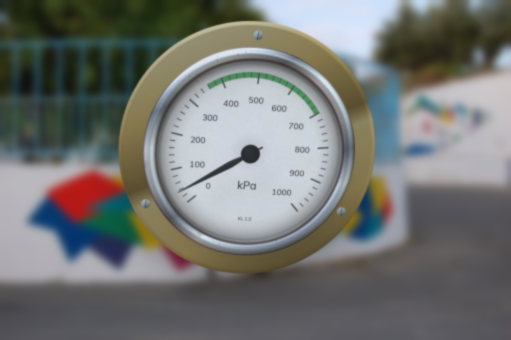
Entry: 40 kPa
